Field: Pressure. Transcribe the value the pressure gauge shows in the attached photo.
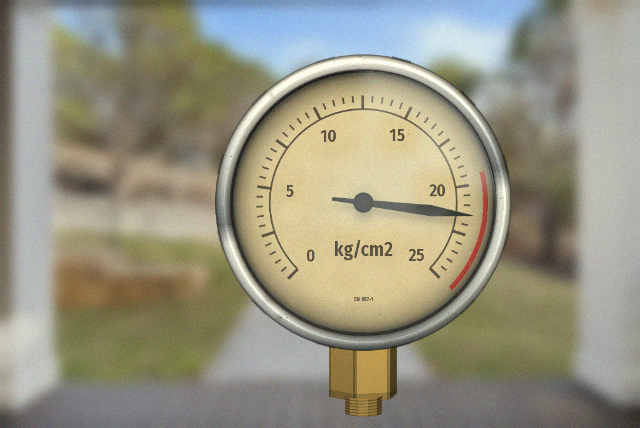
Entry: 21.5 kg/cm²
